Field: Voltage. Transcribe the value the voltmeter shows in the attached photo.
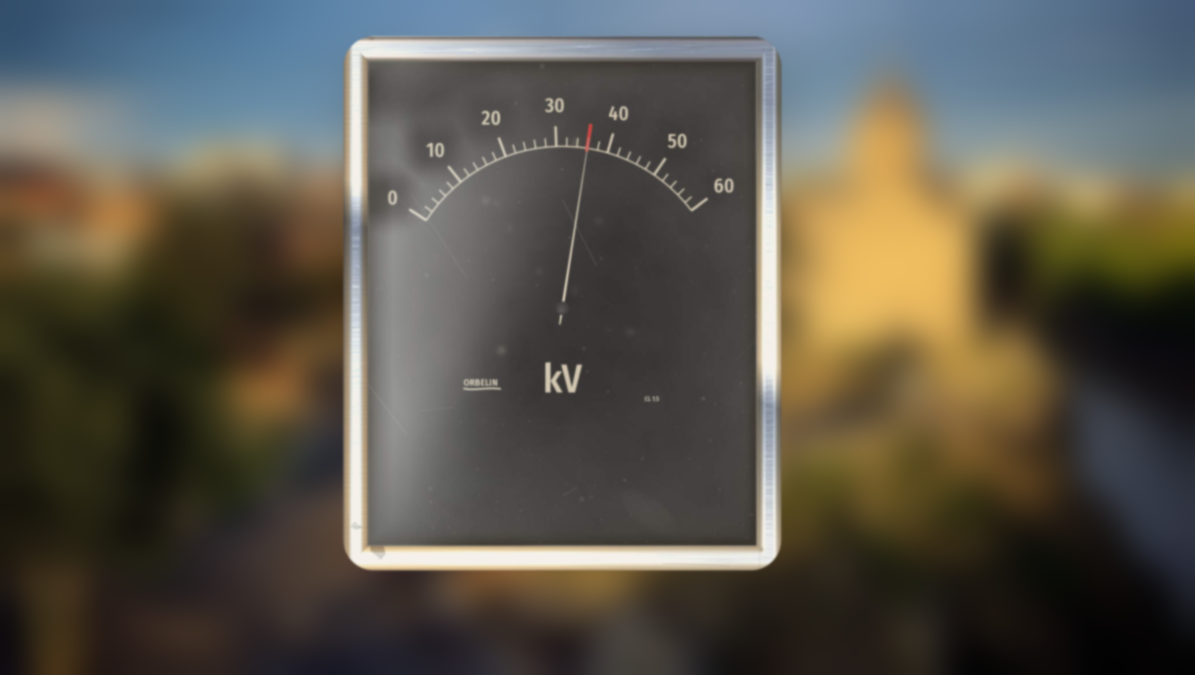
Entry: 36 kV
